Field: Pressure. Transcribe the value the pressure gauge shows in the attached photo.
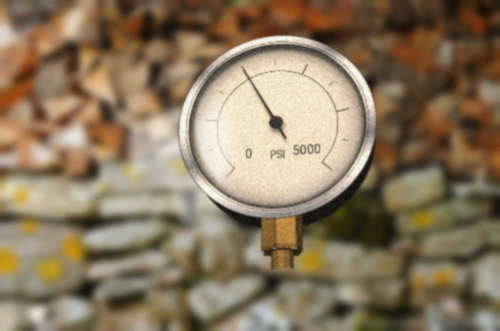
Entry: 2000 psi
